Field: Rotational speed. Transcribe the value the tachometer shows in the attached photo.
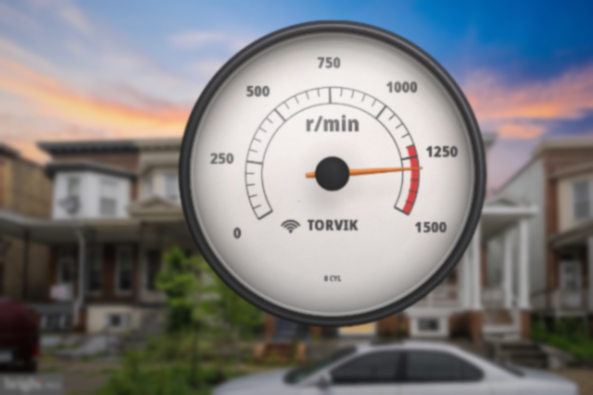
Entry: 1300 rpm
